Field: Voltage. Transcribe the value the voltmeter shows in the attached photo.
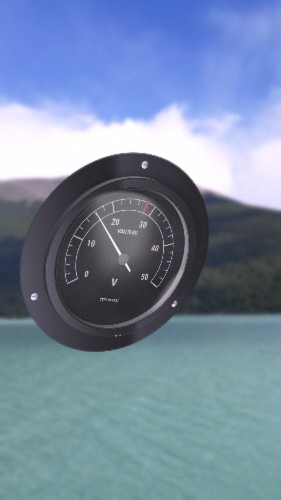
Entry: 16 V
